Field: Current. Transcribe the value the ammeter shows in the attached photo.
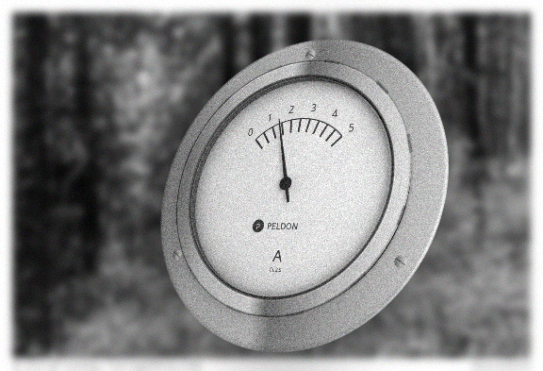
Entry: 1.5 A
